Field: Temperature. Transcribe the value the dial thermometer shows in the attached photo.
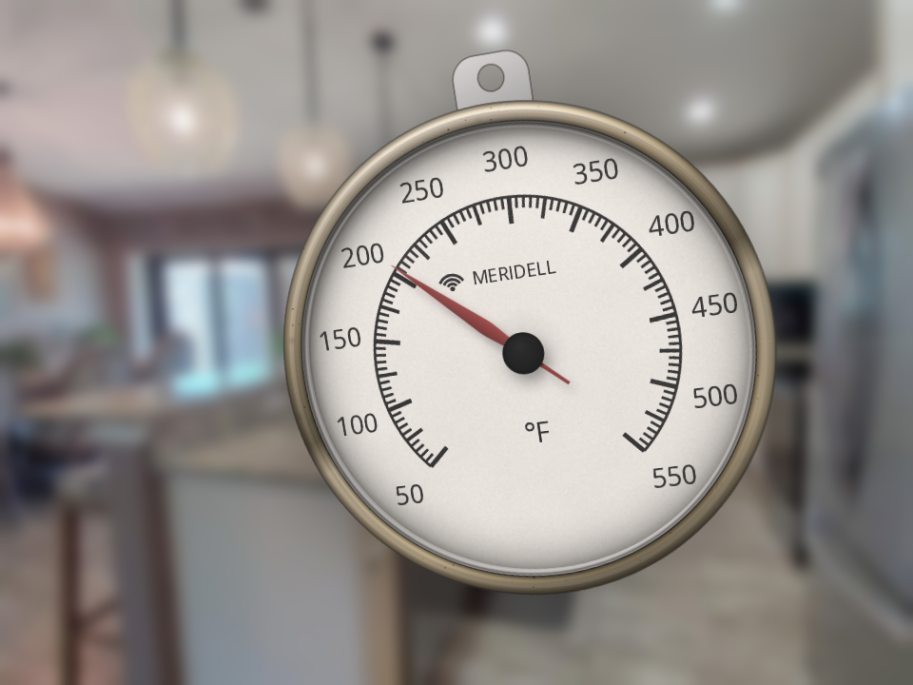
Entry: 205 °F
